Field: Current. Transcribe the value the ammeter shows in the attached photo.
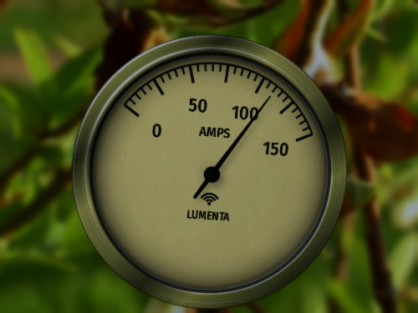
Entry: 110 A
